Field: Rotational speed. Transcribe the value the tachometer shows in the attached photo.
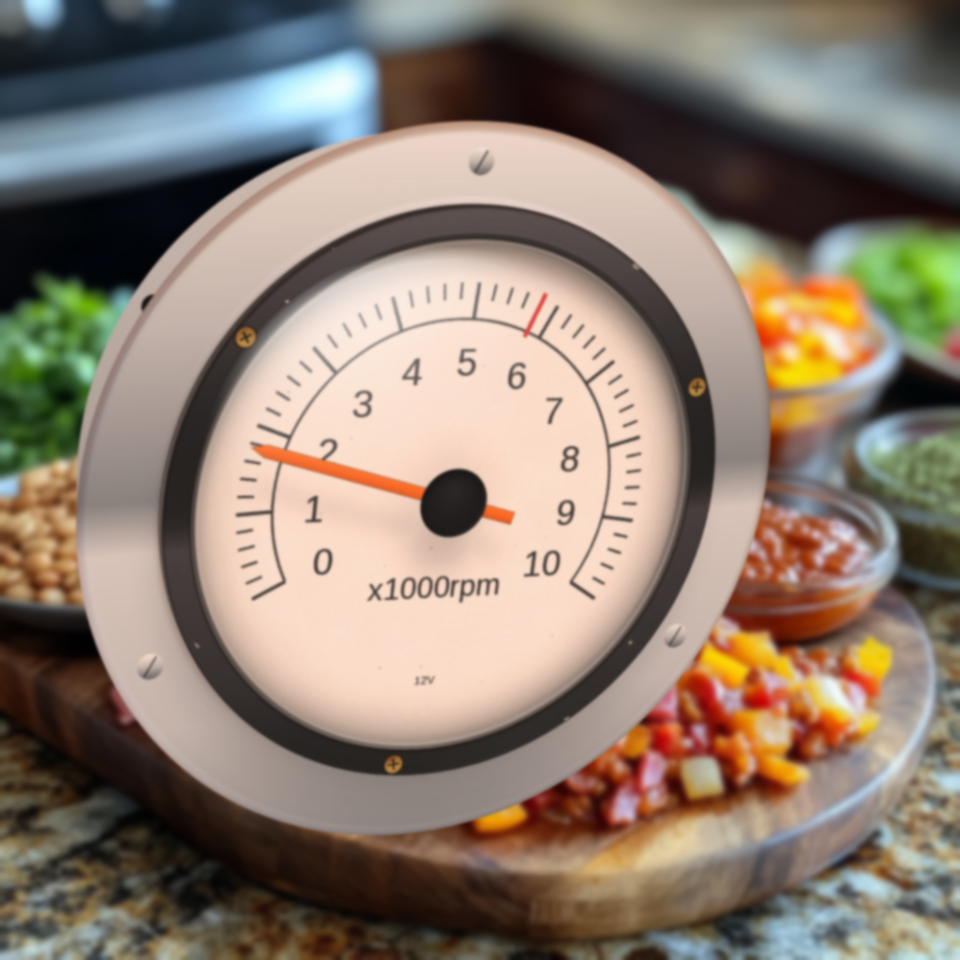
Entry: 1800 rpm
